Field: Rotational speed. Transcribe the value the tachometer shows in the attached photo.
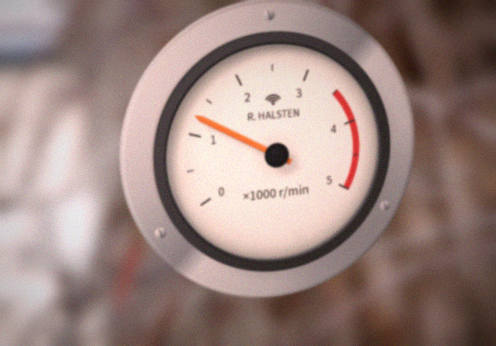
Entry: 1250 rpm
